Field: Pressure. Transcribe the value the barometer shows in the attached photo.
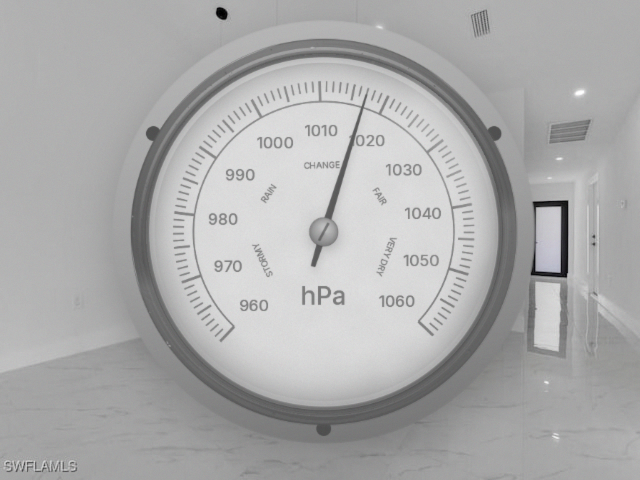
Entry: 1017 hPa
